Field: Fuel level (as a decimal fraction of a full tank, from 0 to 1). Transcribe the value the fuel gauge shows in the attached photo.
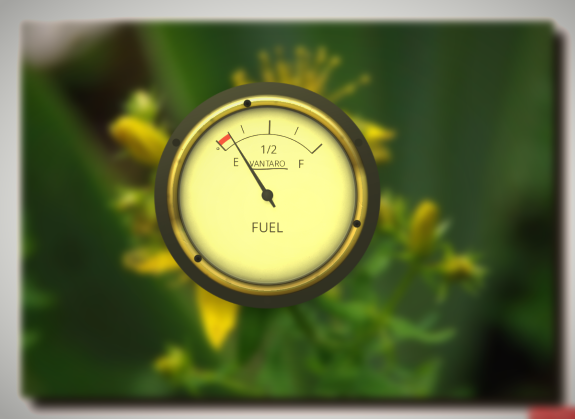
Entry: 0.125
